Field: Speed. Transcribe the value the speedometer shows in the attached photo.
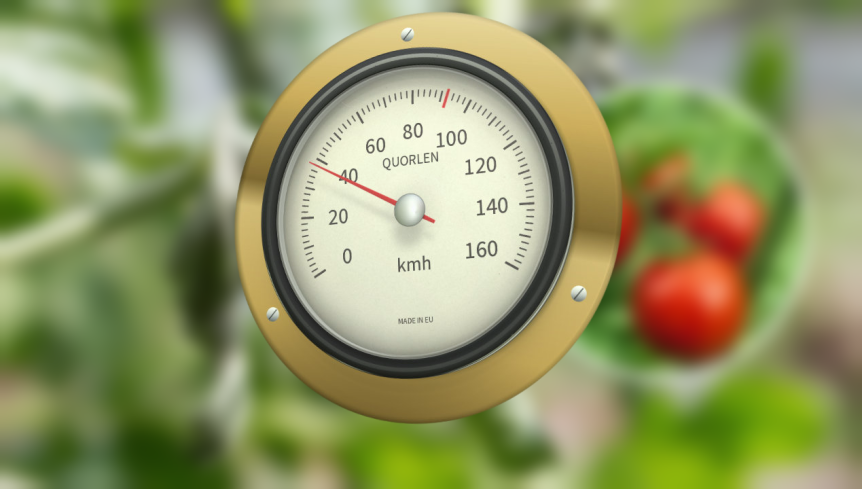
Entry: 38 km/h
